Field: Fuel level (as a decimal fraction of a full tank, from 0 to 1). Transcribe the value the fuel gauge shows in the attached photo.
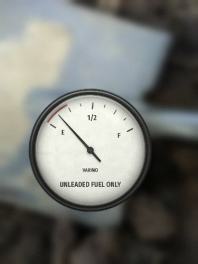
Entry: 0.125
